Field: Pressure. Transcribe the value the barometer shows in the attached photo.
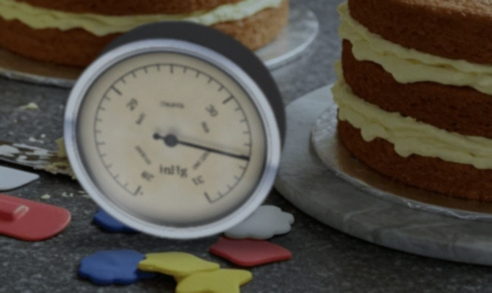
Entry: 30.5 inHg
